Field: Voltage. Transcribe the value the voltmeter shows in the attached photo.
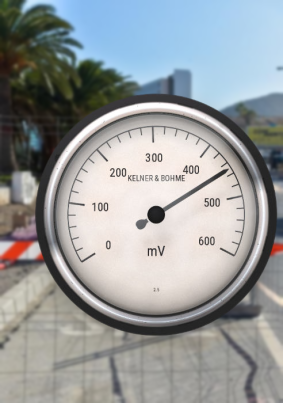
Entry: 450 mV
